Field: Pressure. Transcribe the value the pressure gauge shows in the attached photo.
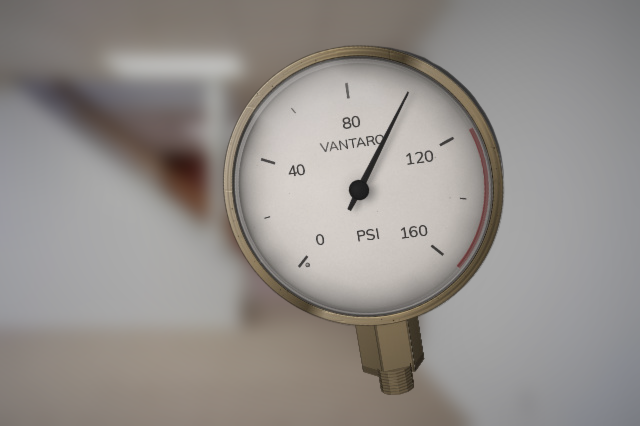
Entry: 100 psi
